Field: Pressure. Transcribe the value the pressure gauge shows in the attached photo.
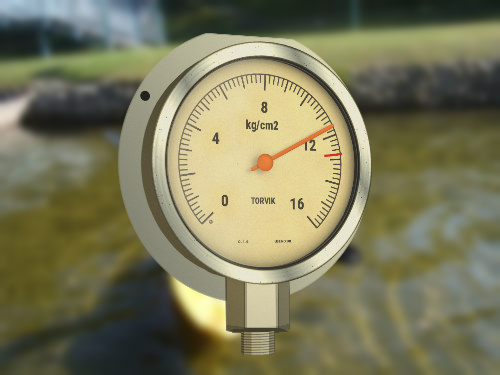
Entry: 11.6 kg/cm²
